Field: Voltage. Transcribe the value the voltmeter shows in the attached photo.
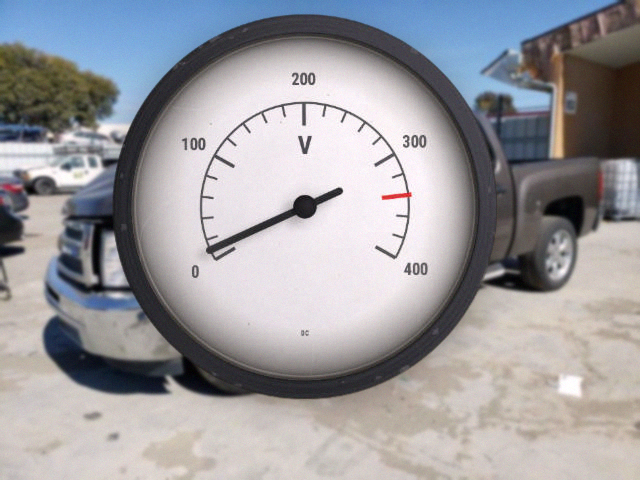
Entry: 10 V
